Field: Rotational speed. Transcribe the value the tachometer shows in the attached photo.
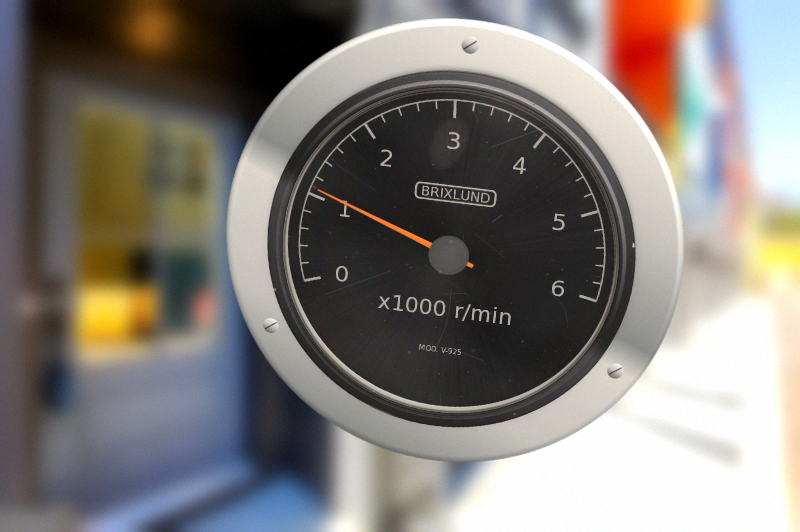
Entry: 1100 rpm
